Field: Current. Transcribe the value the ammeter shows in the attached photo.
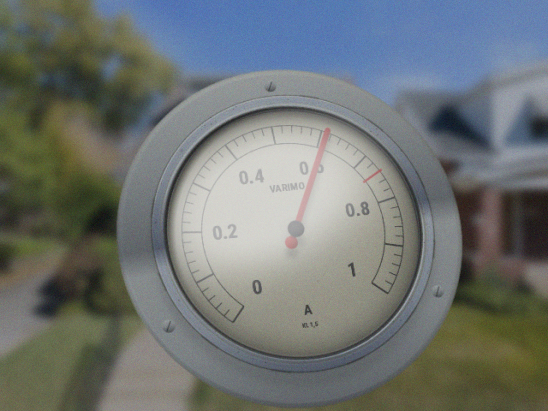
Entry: 0.61 A
